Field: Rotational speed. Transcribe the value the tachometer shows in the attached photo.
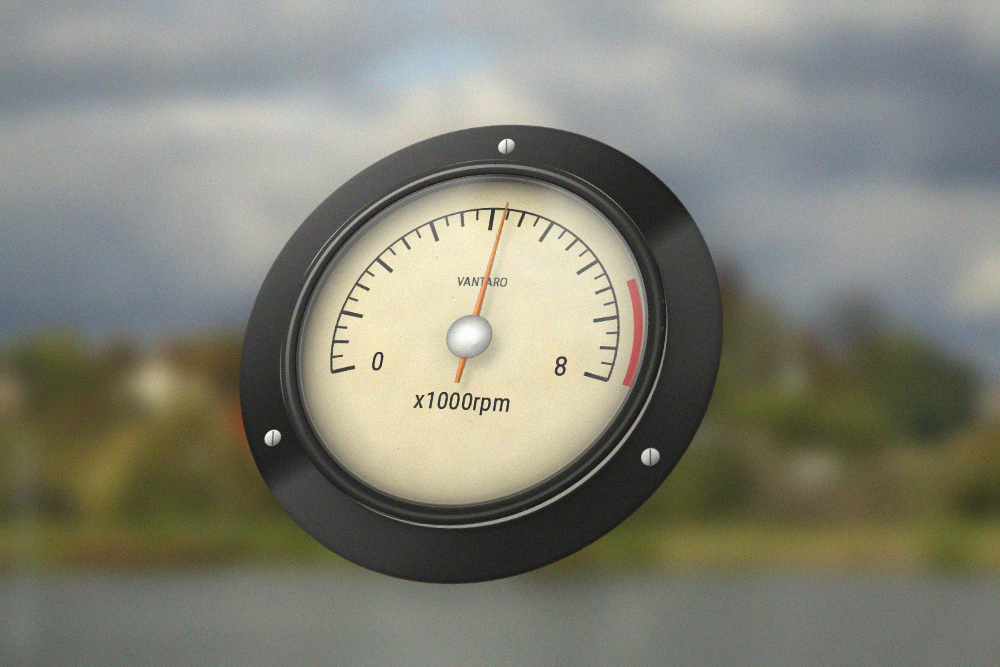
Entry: 4250 rpm
